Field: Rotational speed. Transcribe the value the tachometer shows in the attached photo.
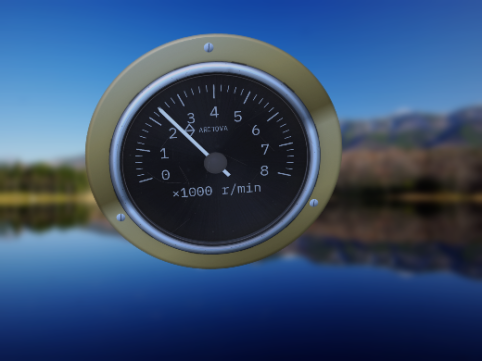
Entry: 2400 rpm
